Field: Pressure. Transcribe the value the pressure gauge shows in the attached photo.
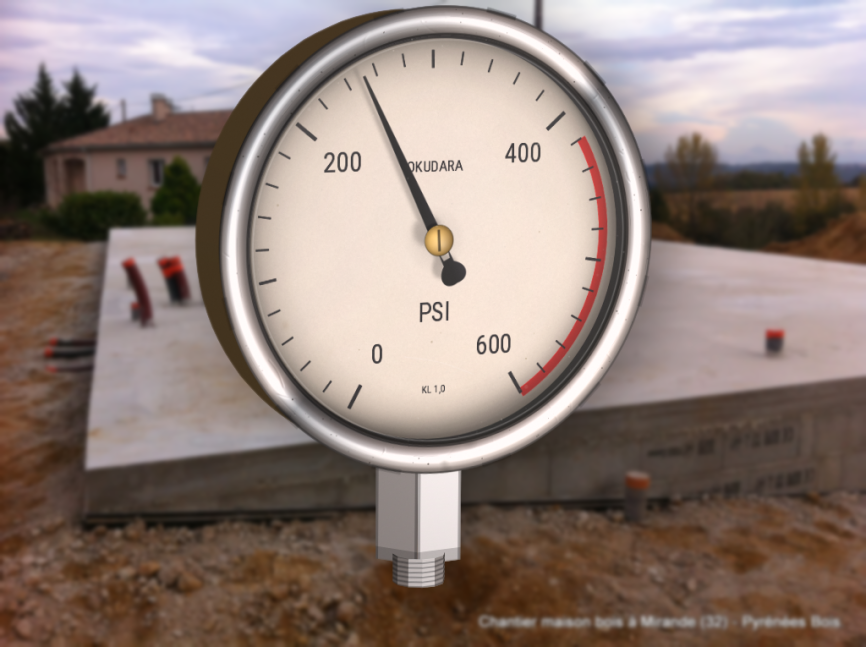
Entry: 250 psi
